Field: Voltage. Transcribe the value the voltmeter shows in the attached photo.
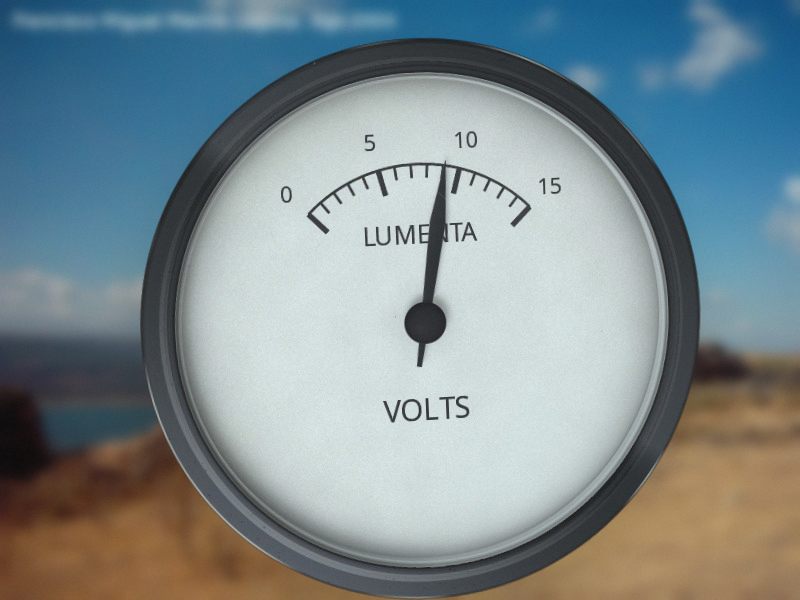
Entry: 9 V
